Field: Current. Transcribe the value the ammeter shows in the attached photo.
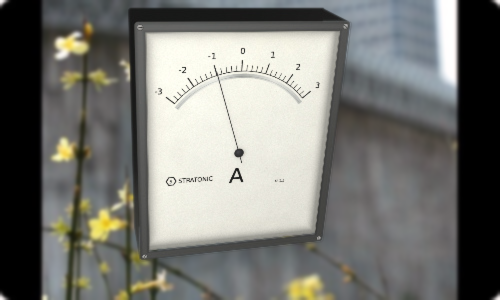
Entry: -1 A
